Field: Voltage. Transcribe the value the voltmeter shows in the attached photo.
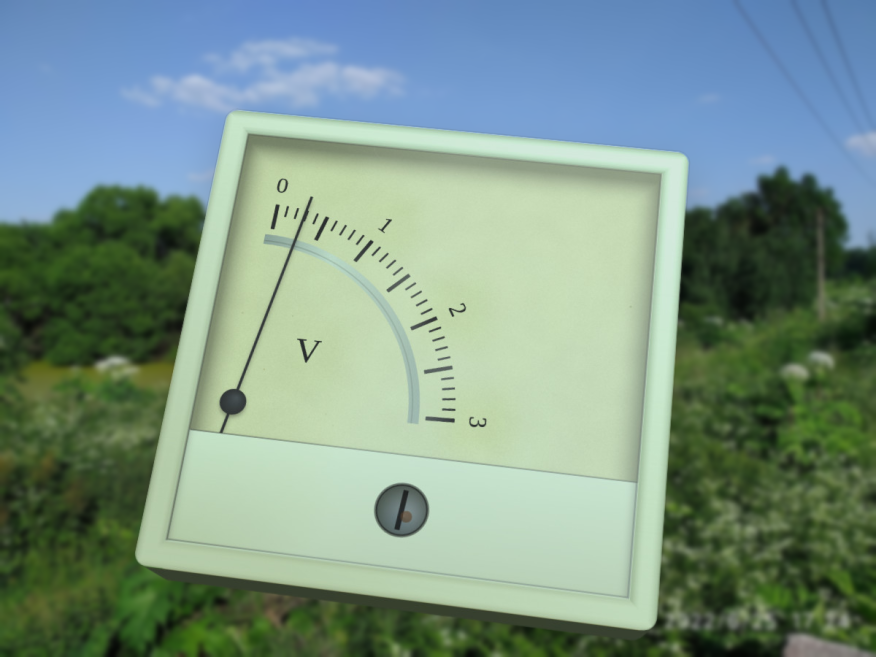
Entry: 0.3 V
